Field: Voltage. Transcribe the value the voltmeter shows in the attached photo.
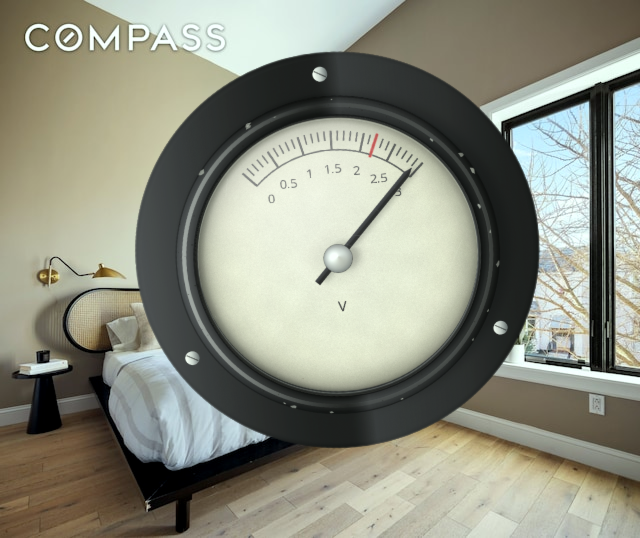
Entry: 2.9 V
